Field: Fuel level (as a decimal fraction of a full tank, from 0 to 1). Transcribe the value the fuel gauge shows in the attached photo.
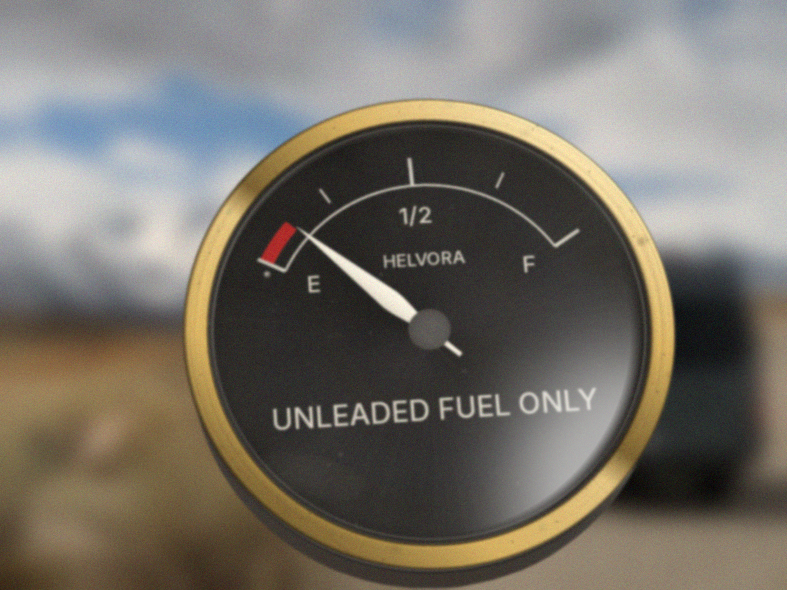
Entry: 0.125
